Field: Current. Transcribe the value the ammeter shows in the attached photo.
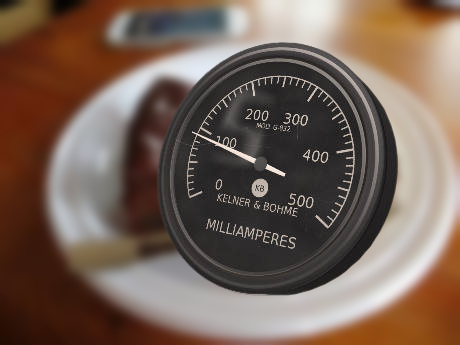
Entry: 90 mA
